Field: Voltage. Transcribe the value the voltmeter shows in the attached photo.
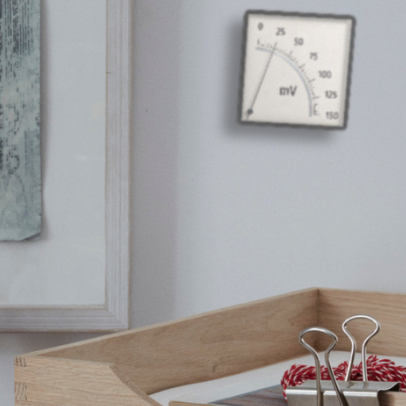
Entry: 25 mV
